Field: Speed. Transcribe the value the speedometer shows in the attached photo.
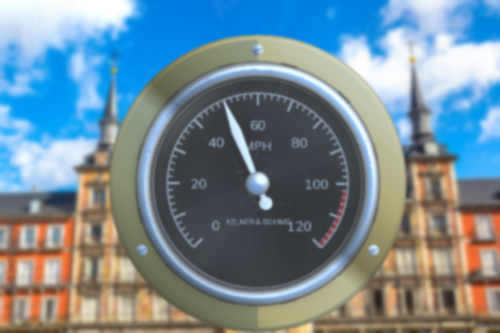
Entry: 50 mph
